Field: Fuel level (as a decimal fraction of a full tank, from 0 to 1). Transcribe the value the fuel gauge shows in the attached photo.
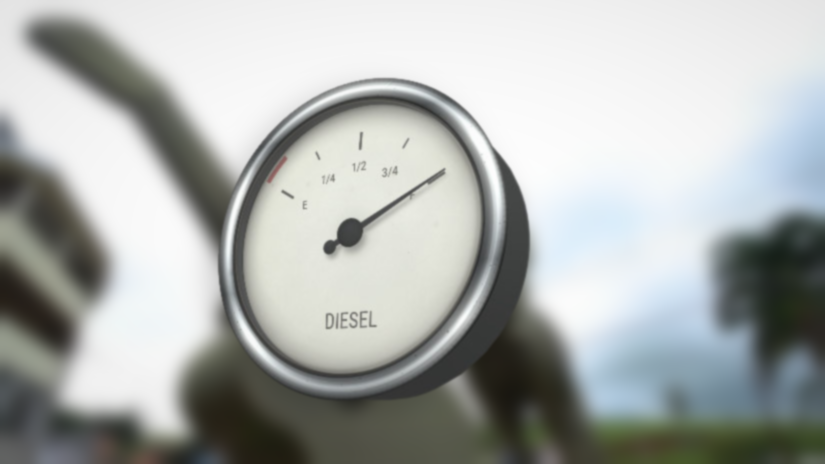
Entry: 1
